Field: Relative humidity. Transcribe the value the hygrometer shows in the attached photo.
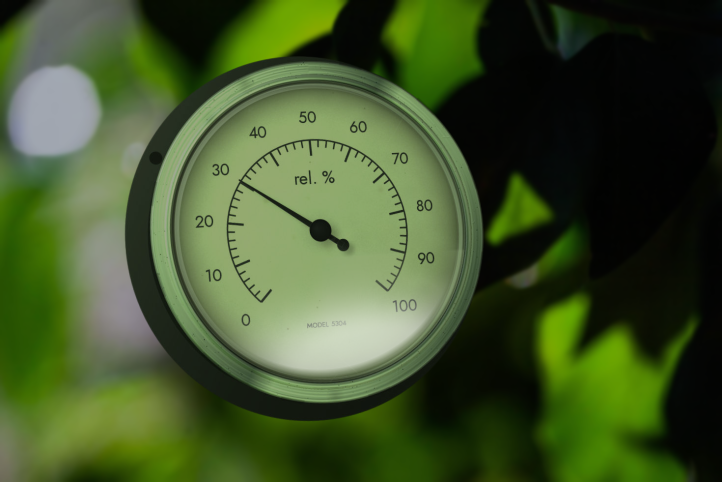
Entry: 30 %
